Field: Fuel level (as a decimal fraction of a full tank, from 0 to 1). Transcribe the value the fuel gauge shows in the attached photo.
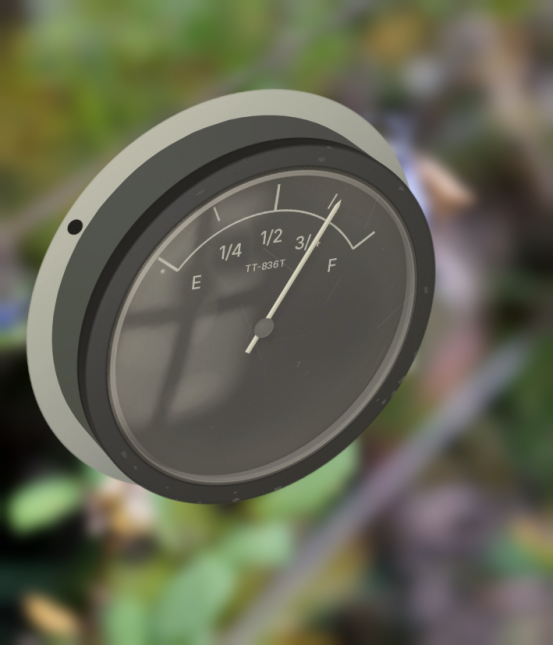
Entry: 0.75
